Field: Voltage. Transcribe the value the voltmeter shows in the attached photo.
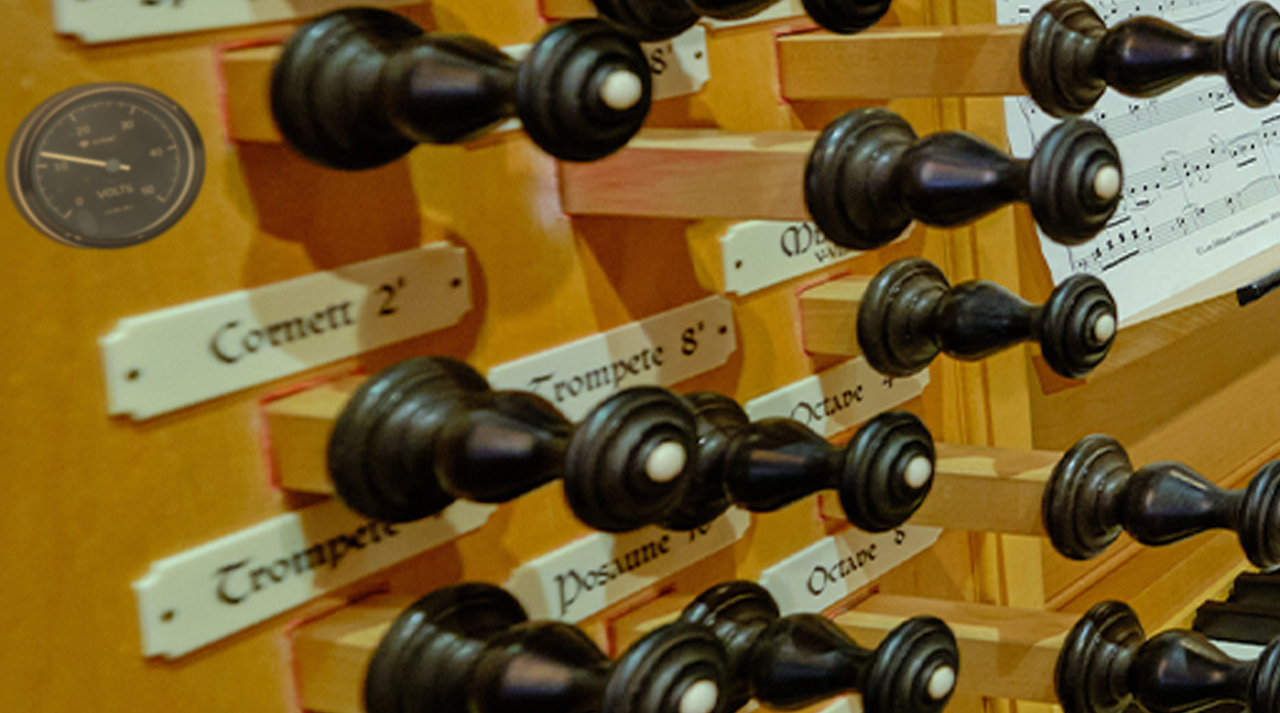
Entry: 12 V
